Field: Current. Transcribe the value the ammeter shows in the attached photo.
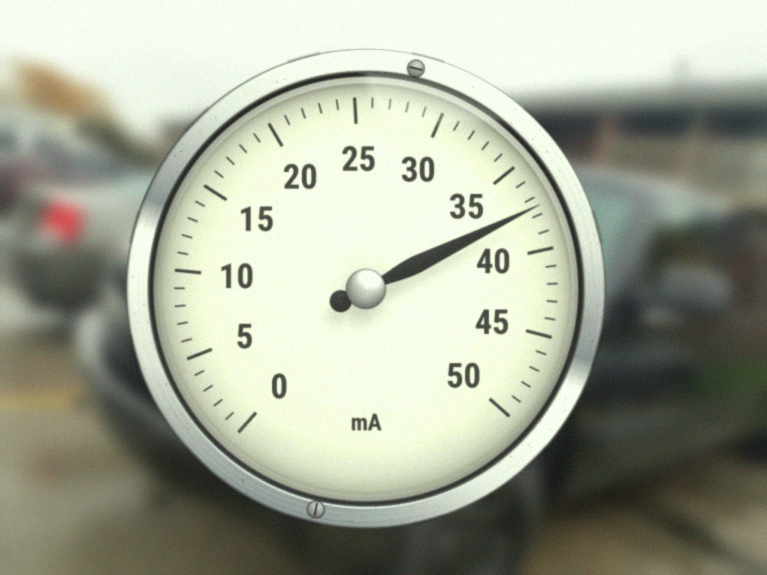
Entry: 37.5 mA
